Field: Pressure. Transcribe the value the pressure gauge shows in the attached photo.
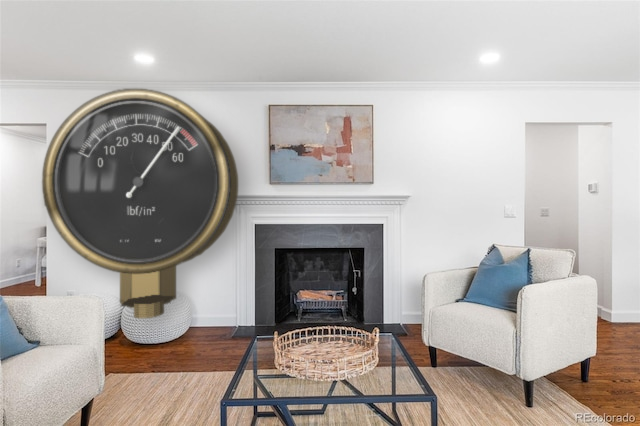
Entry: 50 psi
